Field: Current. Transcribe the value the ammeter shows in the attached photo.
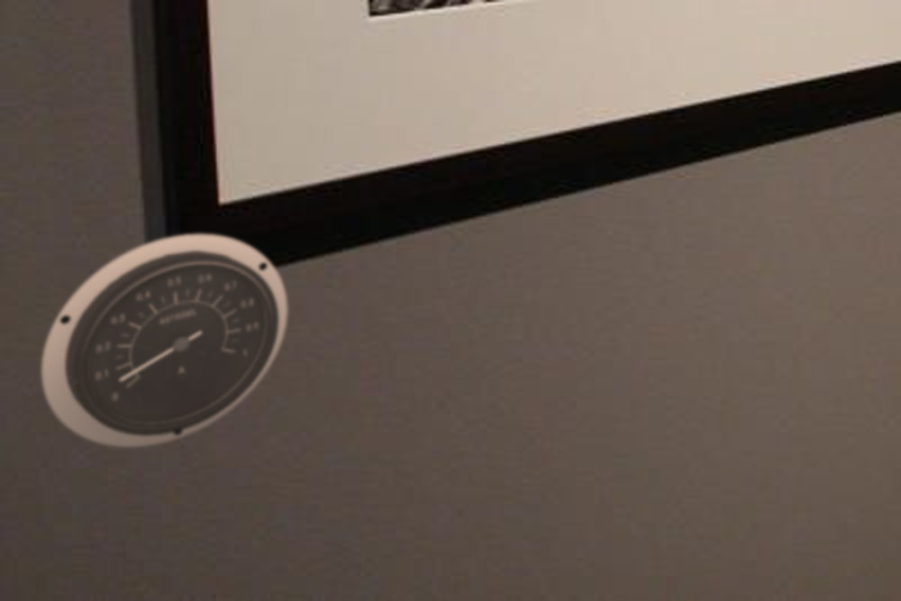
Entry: 0.05 A
